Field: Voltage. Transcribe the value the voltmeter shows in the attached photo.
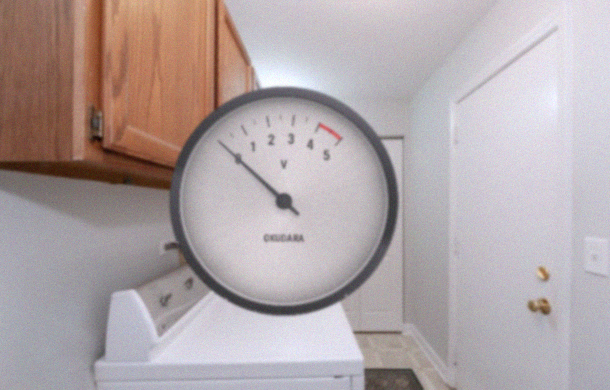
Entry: 0 V
